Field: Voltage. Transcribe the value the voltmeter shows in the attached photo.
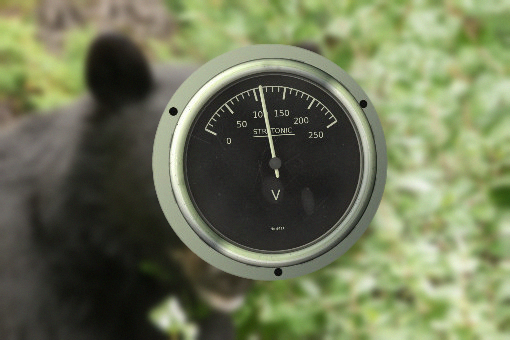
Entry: 110 V
